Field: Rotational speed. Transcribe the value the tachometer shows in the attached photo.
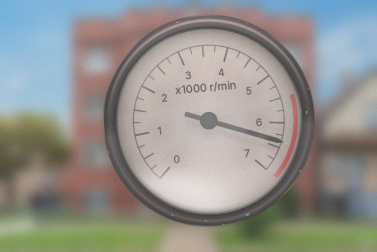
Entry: 6375 rpm
